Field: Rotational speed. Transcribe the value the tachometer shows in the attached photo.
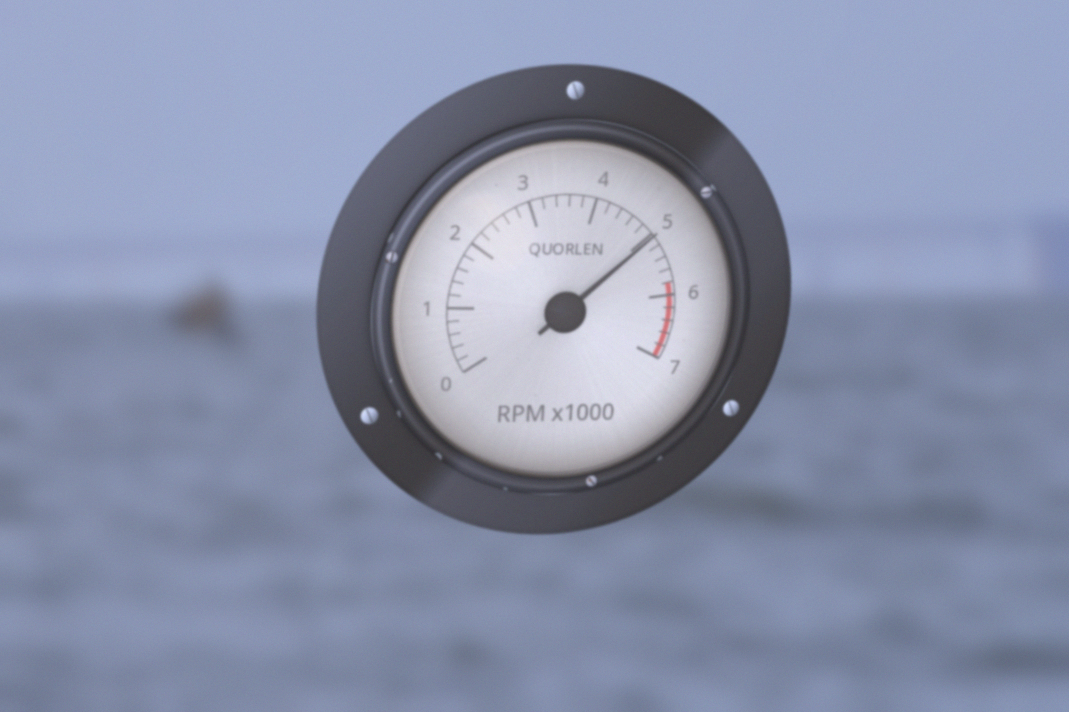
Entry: 5000 rpm
